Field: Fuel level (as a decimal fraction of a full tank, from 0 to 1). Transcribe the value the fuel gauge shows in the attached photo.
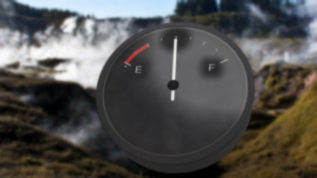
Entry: 0.5
